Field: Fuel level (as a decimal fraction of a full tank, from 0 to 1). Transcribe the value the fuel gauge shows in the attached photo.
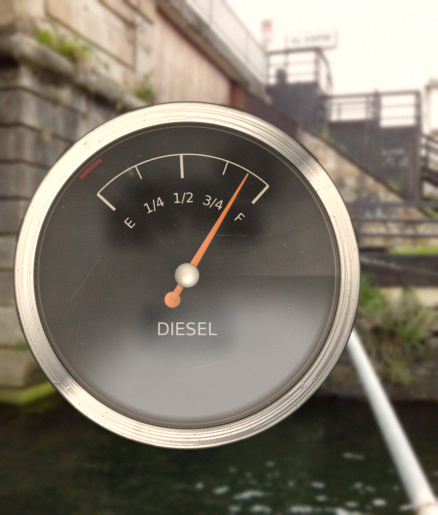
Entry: 0.875
